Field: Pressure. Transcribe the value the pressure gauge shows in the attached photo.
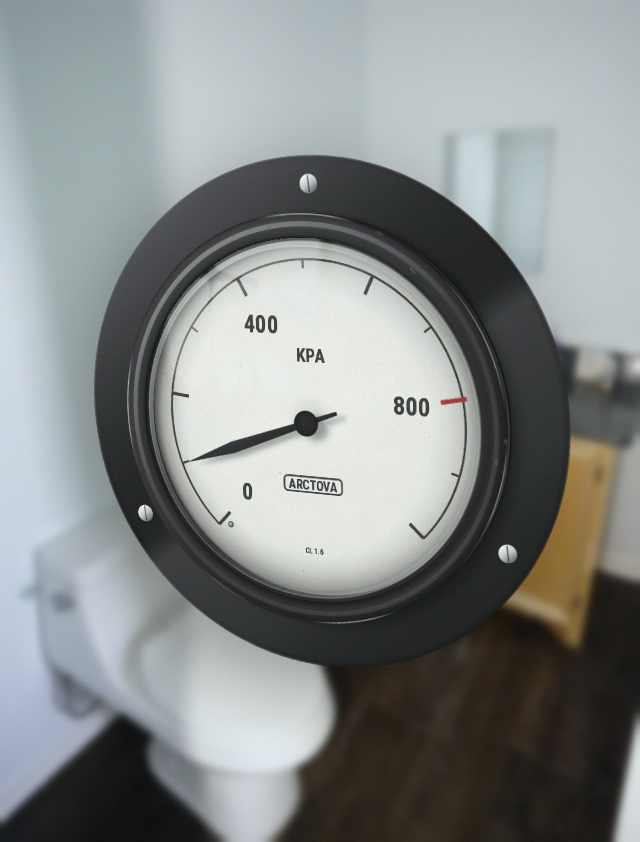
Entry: 100 kPa
